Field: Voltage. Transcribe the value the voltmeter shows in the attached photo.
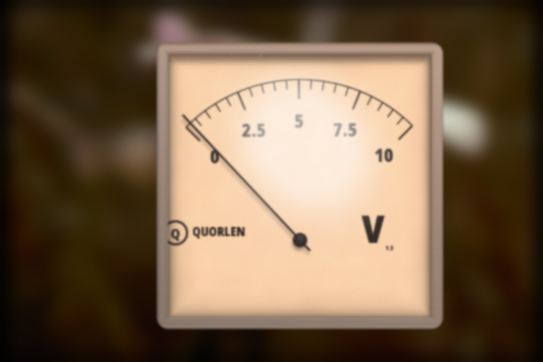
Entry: 0.25 V
